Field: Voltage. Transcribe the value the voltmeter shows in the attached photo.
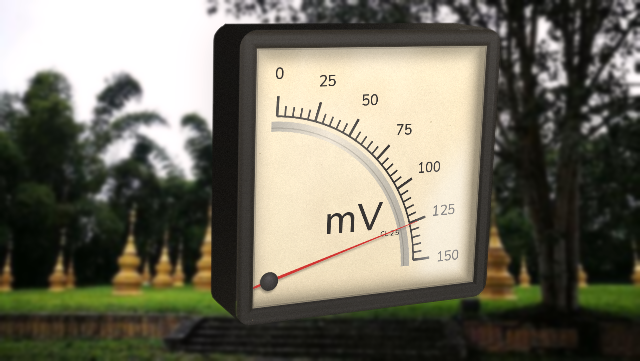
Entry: 125 mV
